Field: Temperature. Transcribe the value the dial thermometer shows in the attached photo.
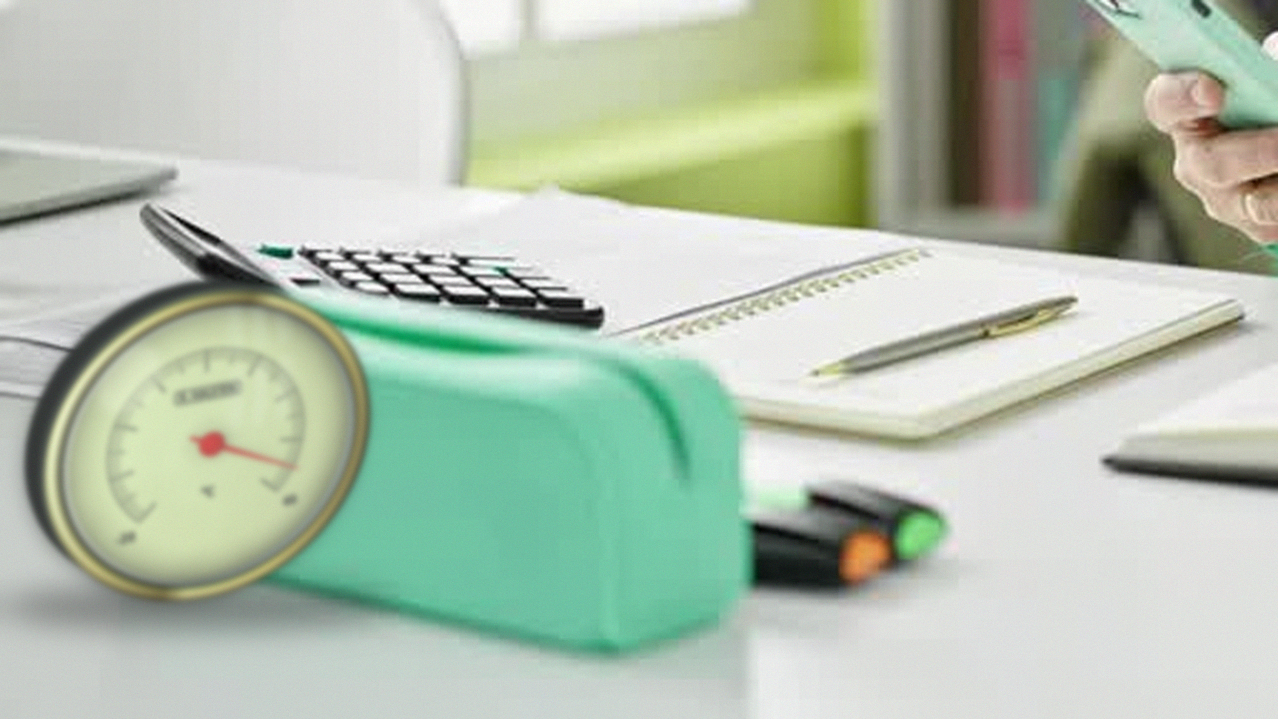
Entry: 55 °C
